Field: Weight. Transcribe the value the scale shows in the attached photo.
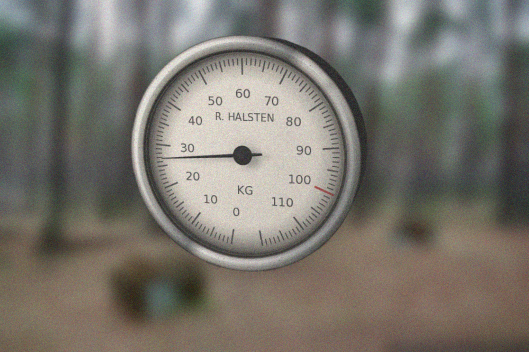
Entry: 27 kg
